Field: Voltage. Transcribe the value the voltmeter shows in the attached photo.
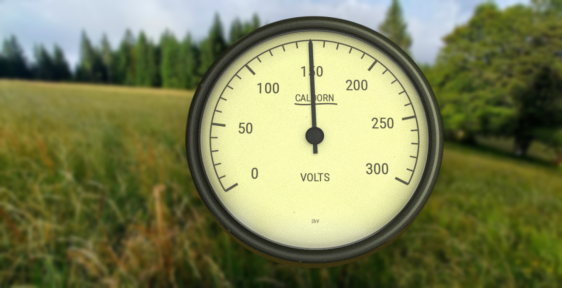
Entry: 150 V
